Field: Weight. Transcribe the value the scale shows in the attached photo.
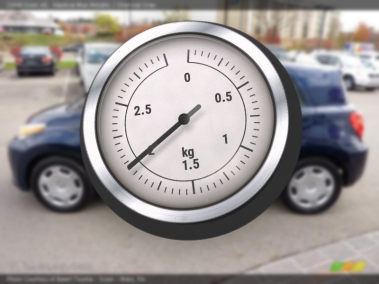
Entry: 2 kg
